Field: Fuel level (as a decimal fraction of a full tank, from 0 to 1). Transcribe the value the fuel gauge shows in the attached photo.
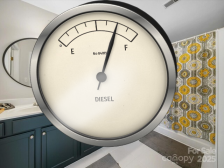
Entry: 0.75
